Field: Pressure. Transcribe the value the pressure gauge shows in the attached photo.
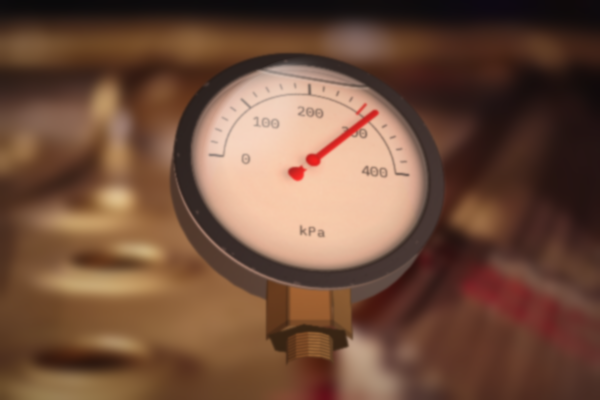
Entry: 300 kPa
